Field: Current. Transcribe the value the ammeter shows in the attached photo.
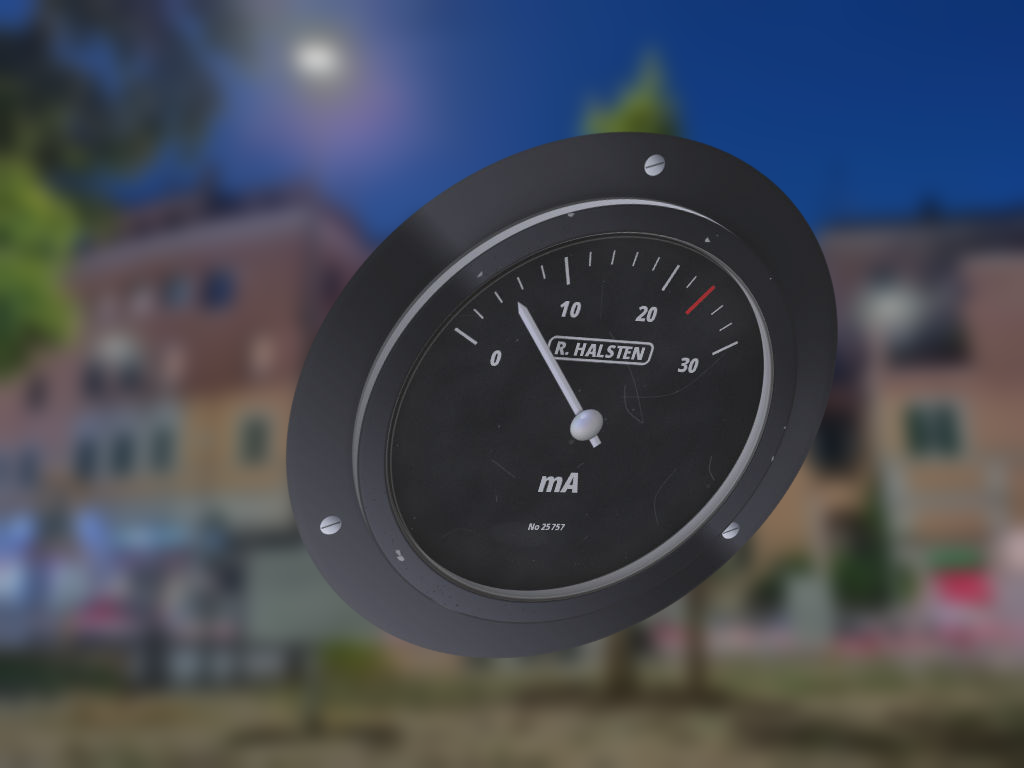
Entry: 5 mA
